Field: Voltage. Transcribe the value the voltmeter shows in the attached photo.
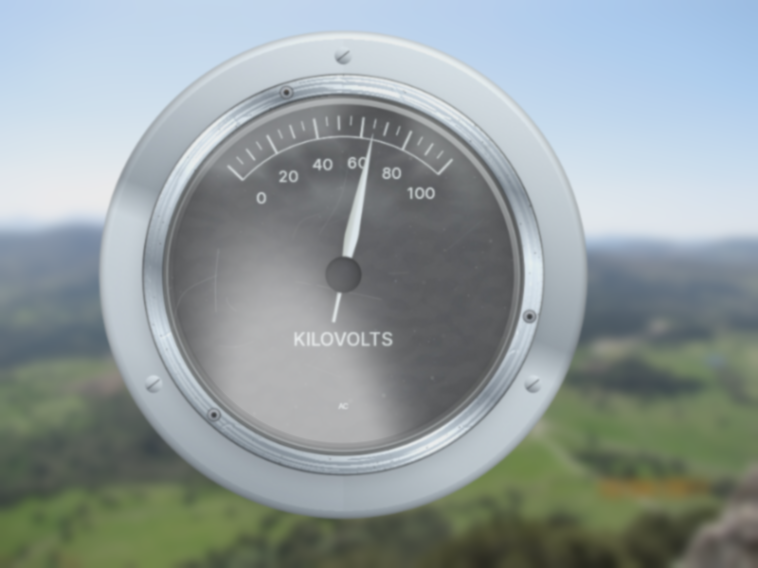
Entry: 65 kV
